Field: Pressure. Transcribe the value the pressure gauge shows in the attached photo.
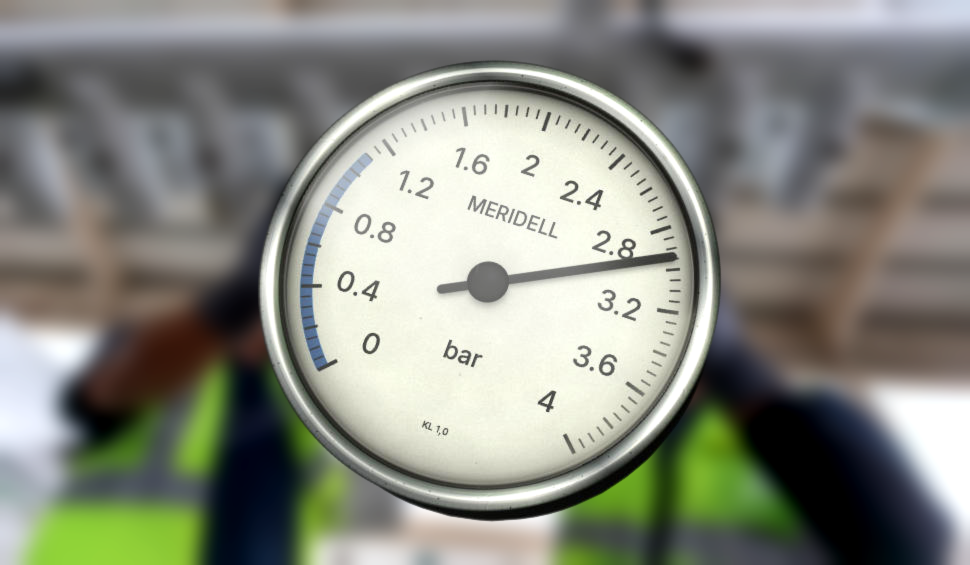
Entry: 2.95 bar
